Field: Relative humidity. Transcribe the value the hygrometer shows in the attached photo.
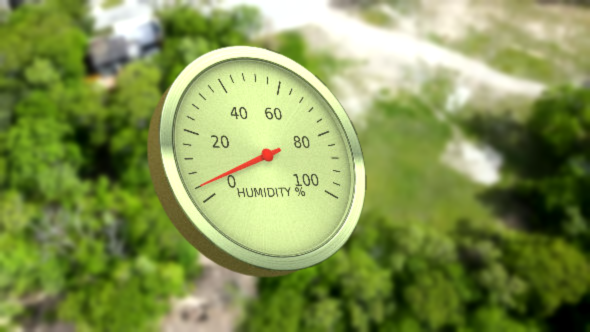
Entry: 4 %
